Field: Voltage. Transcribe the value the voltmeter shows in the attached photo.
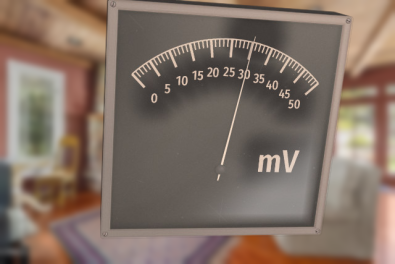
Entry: 30 mV
